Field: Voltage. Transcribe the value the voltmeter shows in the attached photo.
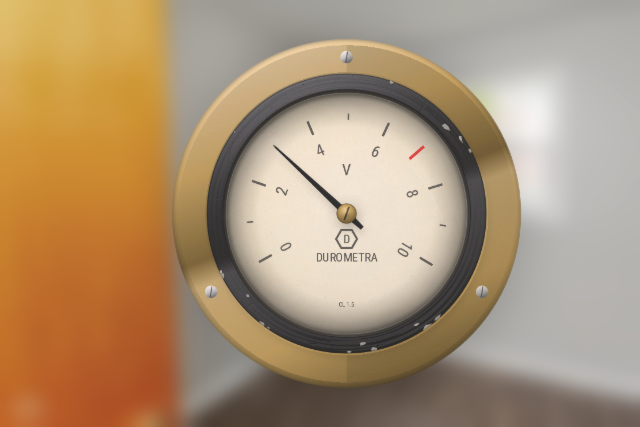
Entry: 3 V
